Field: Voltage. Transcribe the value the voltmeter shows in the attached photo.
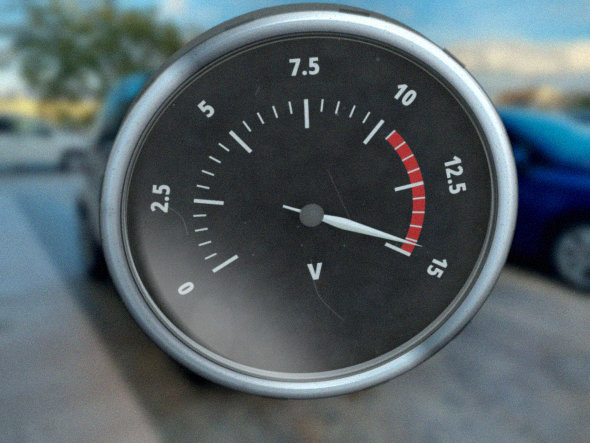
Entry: 14.5 V
